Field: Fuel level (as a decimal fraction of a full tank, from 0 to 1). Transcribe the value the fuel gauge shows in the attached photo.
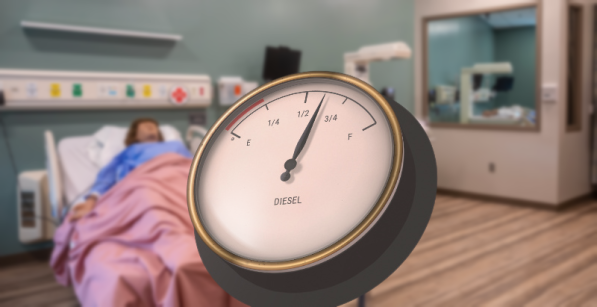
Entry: 0.625
